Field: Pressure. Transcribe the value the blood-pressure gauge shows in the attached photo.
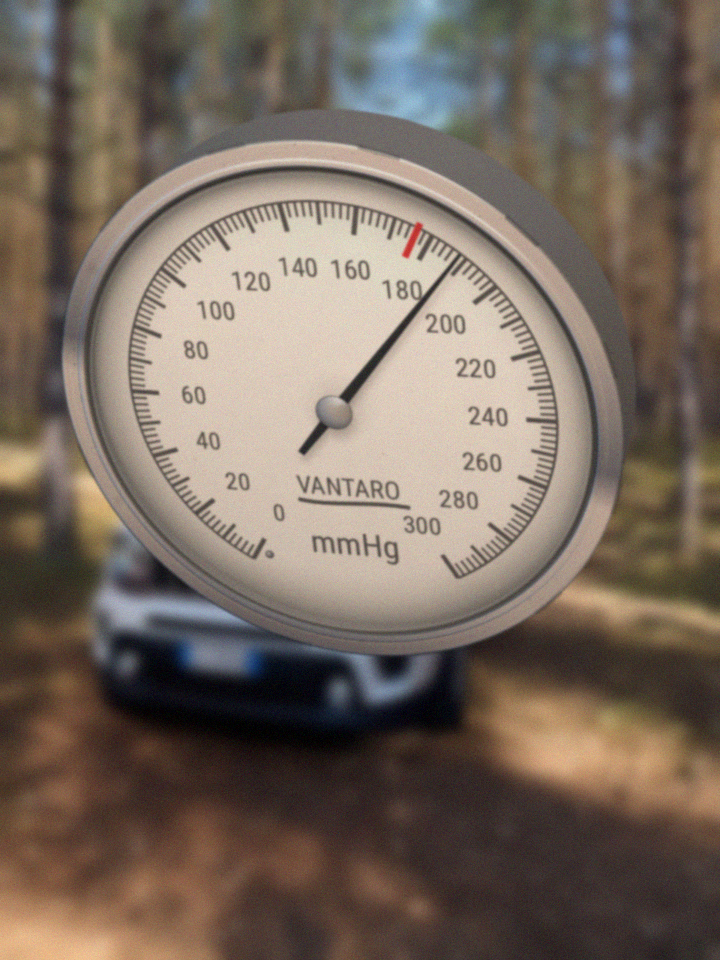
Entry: 188 mmHg
